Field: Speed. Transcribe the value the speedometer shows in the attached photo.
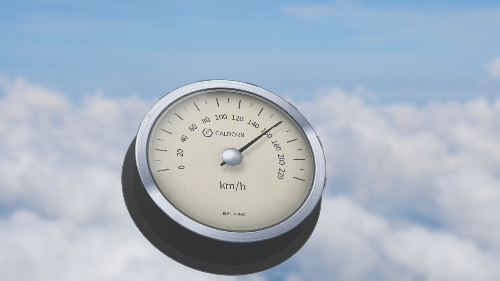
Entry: 160 km/h
